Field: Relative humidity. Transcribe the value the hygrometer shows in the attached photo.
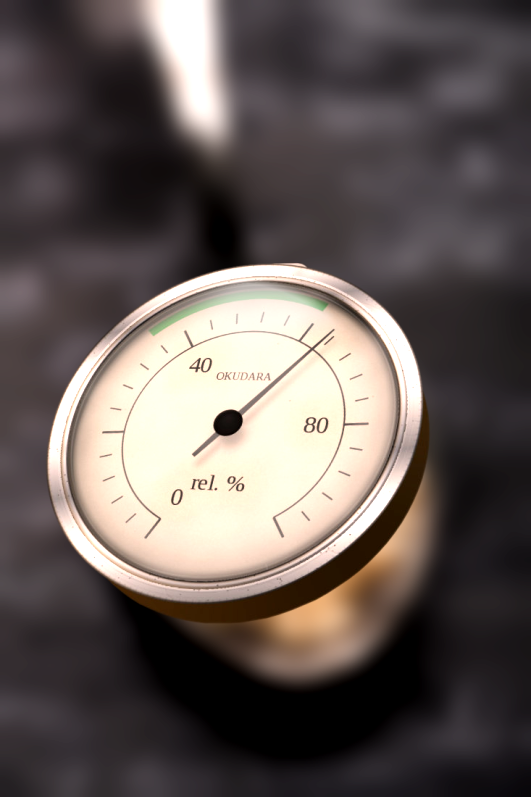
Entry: 64 %
